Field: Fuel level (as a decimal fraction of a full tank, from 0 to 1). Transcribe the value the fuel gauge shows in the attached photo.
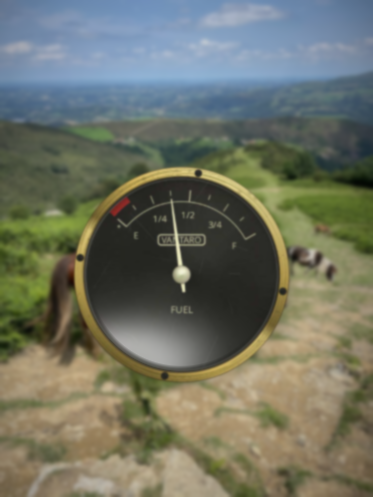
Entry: 0.375
